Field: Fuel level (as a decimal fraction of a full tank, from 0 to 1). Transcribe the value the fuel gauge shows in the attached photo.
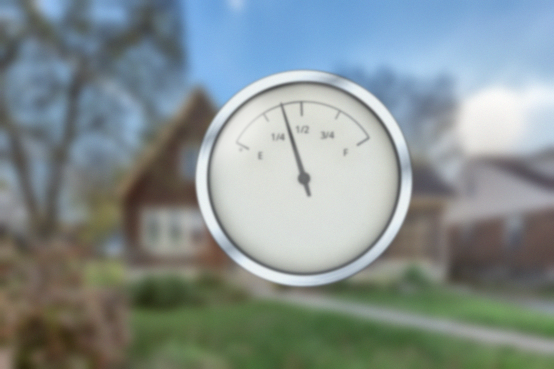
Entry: 0.375
